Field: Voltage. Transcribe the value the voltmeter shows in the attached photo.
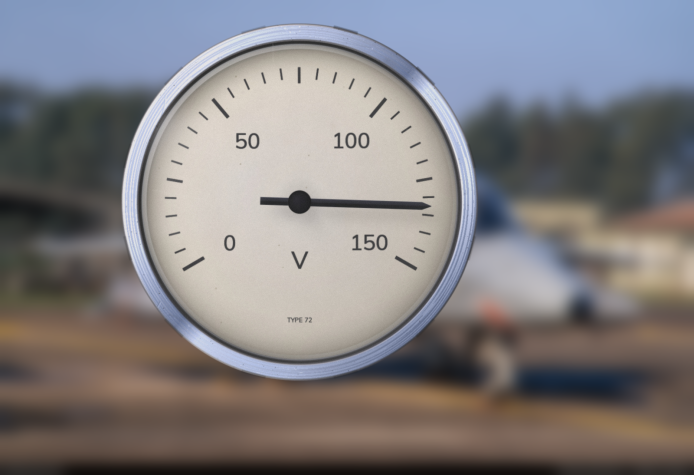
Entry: 132.5 V
